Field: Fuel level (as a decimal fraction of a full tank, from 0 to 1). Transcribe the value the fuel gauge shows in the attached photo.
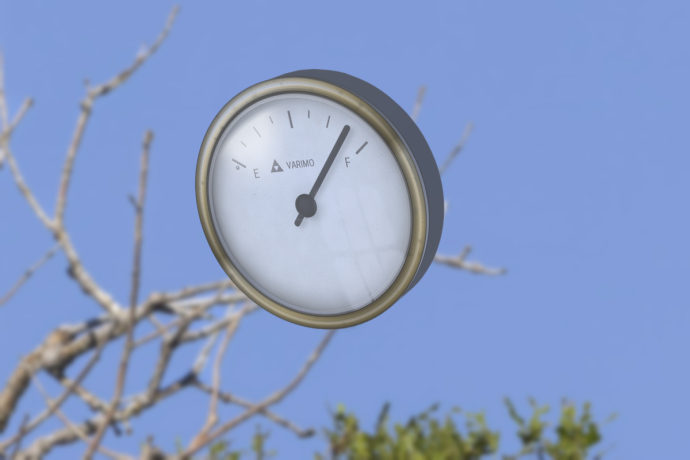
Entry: 0.875
